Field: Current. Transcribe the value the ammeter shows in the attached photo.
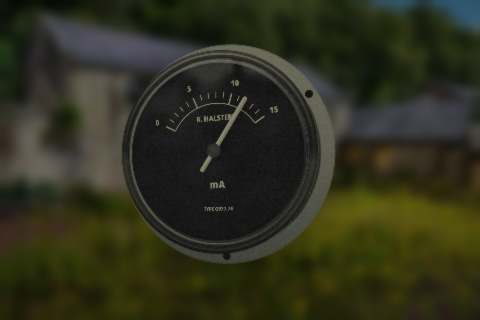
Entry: 12 mA
